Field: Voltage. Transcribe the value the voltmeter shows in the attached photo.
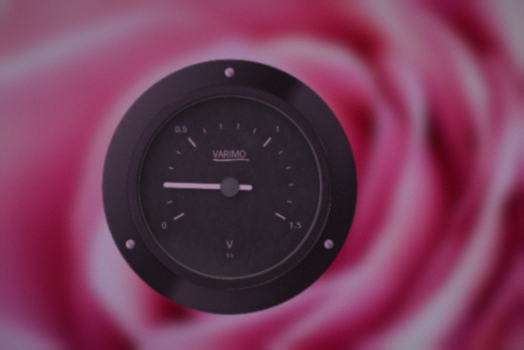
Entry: 0.2 V
